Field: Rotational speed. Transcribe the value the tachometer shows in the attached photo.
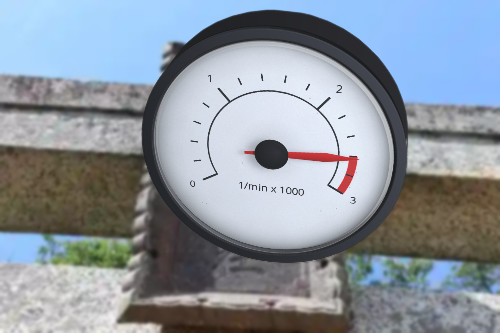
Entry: 2600 rpm
